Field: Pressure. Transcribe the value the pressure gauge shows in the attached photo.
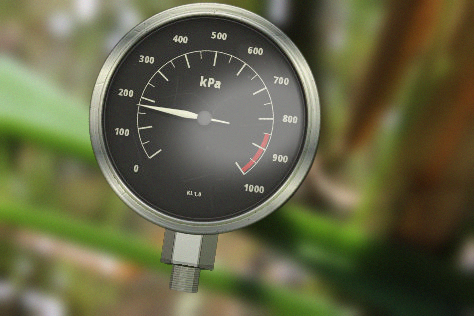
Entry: 175 kPa
